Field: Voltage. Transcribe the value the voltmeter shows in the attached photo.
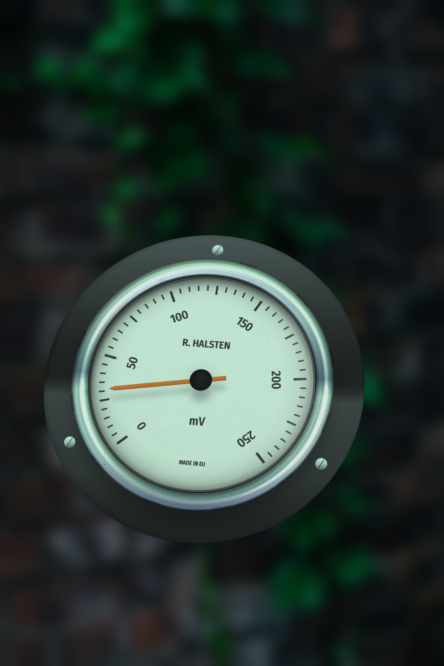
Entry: 30 mV
